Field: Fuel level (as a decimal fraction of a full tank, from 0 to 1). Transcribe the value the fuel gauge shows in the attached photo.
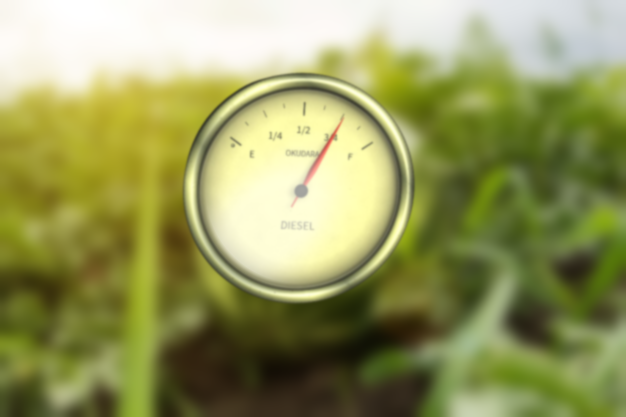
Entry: 0.75
